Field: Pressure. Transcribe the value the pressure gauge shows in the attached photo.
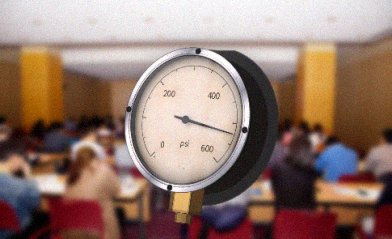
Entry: 525 psi
